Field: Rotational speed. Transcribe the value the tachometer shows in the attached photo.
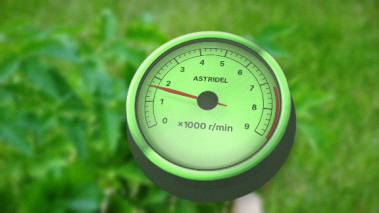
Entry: 1600 rpm
